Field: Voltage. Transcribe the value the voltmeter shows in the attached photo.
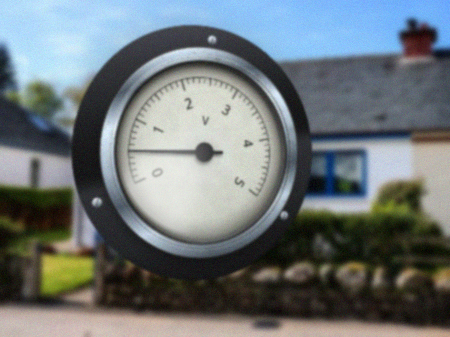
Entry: 0.5 V
